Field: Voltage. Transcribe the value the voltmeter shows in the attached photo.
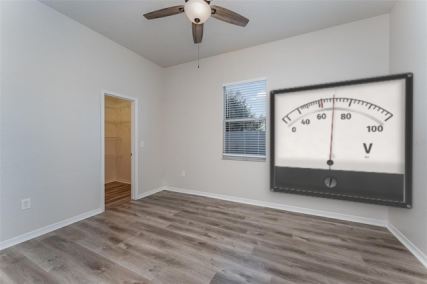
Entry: 70 V
